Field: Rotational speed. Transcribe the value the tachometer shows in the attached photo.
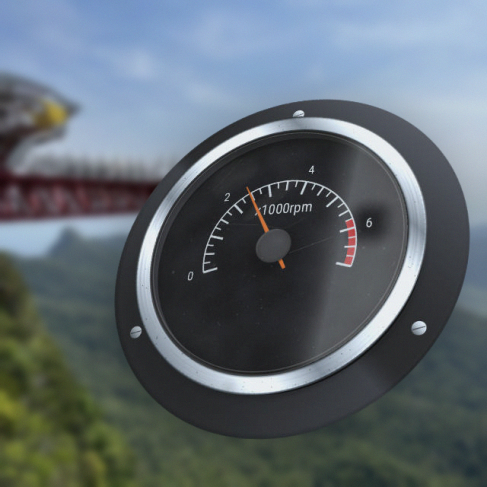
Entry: 2500 rpm
